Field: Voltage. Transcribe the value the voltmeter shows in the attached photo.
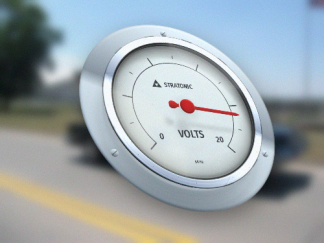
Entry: 17 V
